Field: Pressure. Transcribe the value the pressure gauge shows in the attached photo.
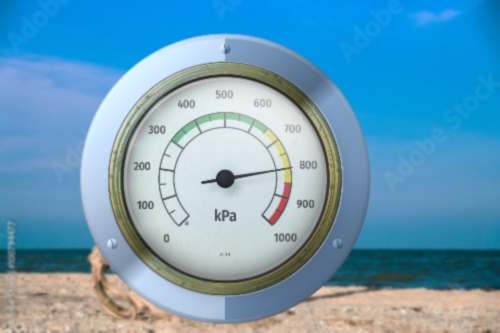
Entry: 800 kPa
